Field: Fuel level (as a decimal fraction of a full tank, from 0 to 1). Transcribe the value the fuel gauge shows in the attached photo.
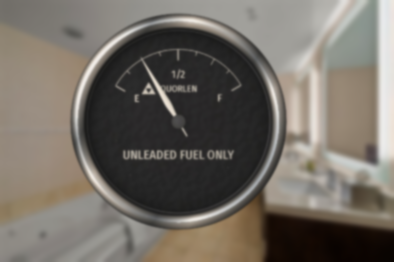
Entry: 0.25
